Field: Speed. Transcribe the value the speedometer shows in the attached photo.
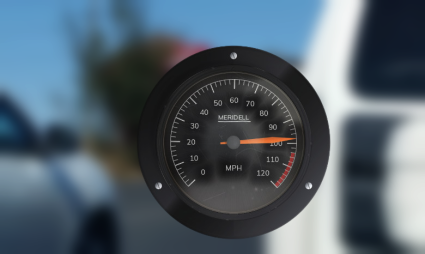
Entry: 98 mph
